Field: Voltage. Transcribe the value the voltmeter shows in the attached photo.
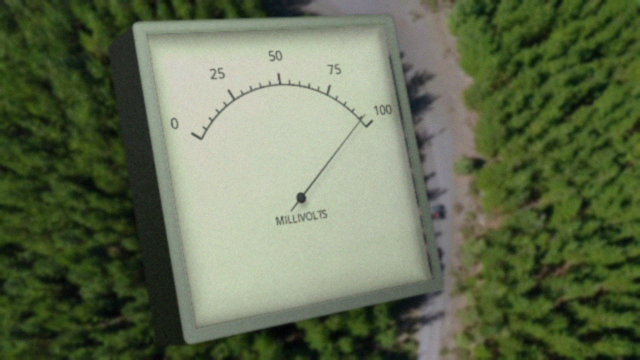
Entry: 95 mV
